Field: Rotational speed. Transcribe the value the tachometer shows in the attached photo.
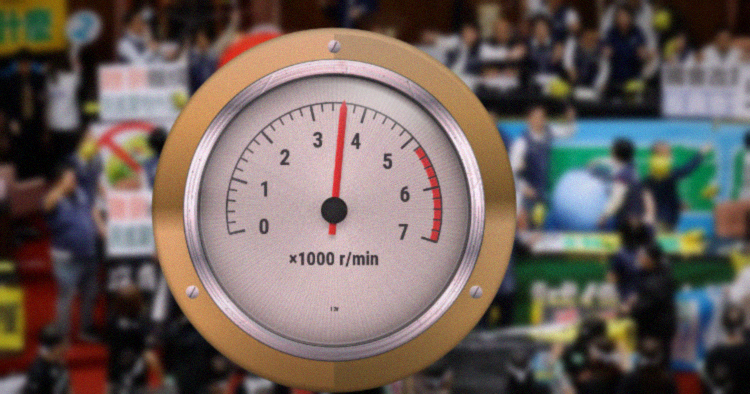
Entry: 3600 rpm
